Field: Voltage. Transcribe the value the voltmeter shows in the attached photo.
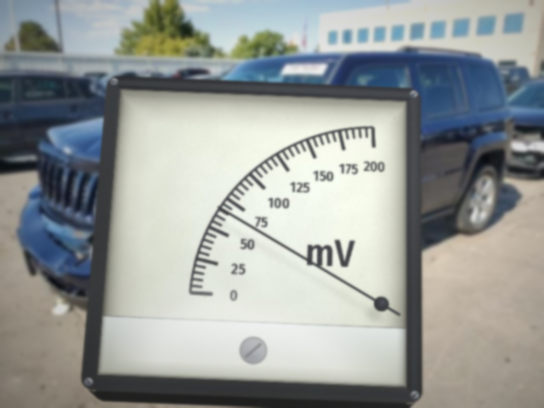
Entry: 65 mV
